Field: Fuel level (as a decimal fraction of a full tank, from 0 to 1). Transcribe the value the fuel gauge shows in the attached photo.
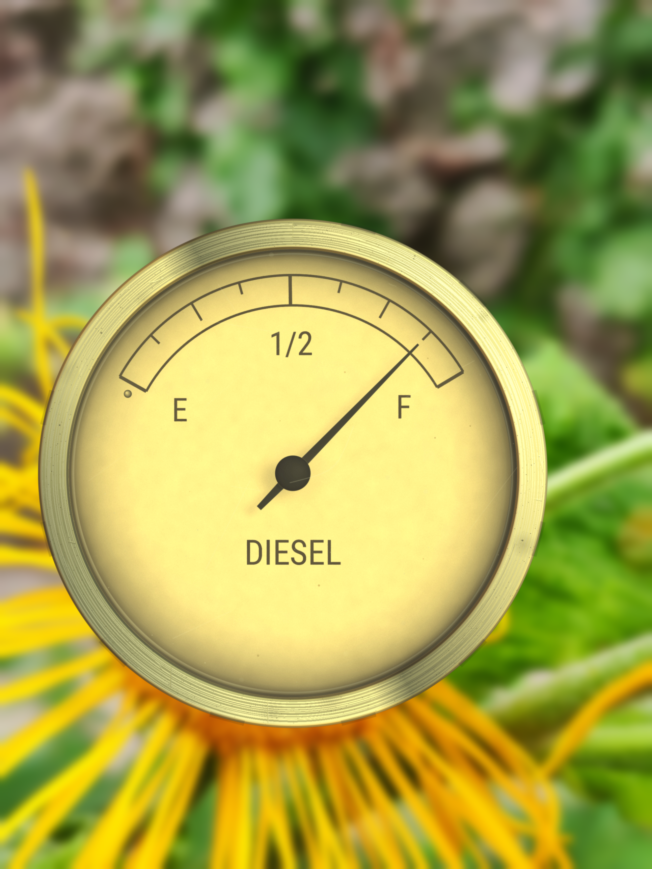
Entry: 0.875
